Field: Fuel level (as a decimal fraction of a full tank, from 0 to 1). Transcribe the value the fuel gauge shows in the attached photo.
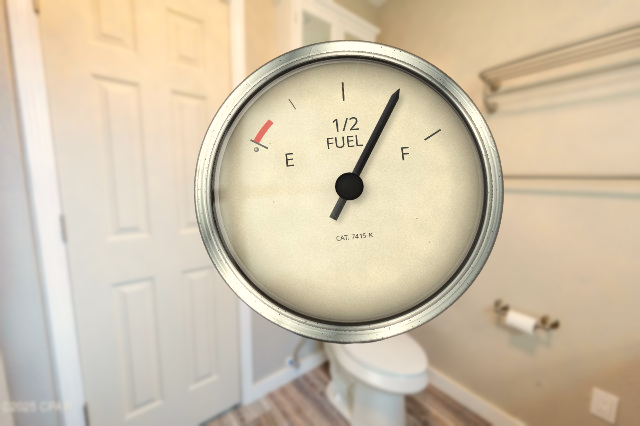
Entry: 0.75
